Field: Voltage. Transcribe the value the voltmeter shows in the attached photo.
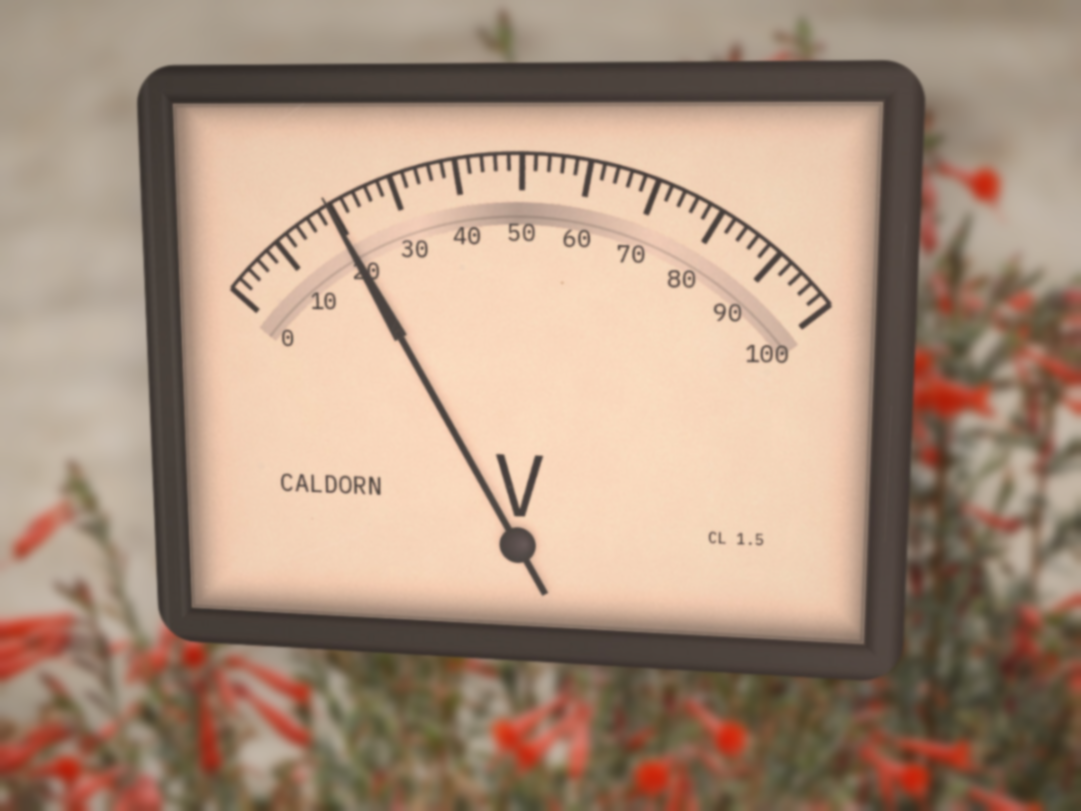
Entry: 20 V
